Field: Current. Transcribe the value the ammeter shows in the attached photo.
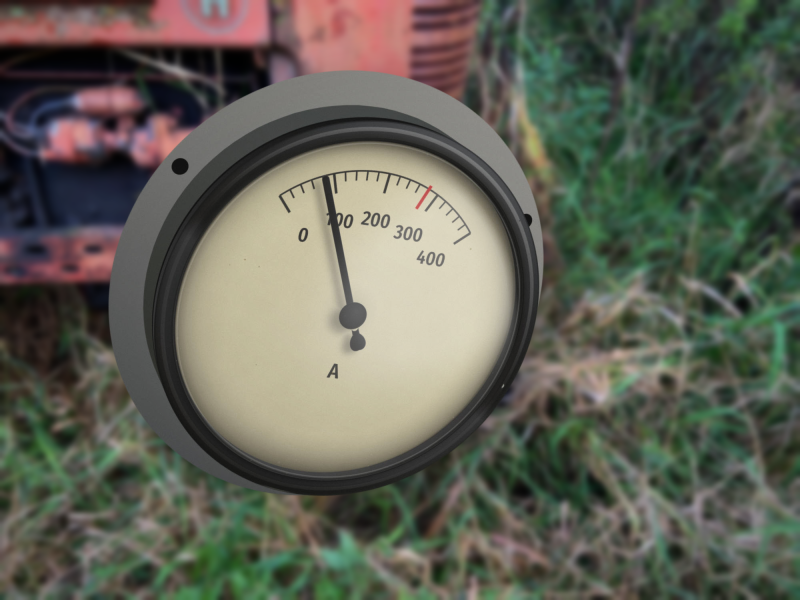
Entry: 80 A
